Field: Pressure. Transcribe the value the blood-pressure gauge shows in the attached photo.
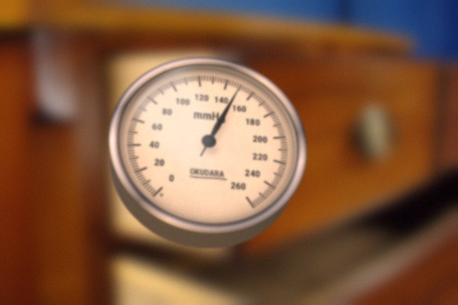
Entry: 150 mmHg
